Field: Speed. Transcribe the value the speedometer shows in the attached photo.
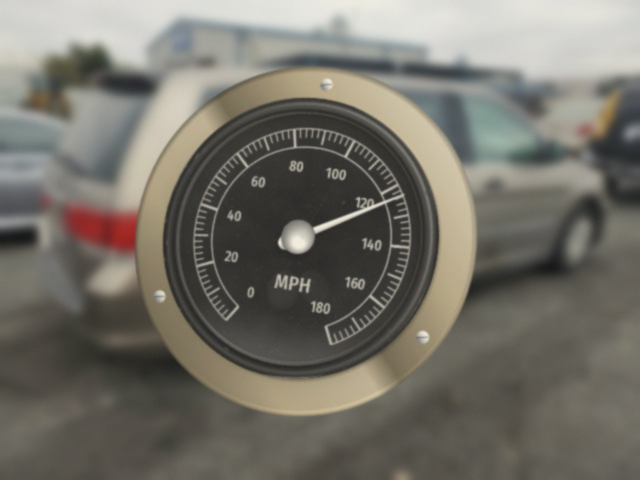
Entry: 124 mph
